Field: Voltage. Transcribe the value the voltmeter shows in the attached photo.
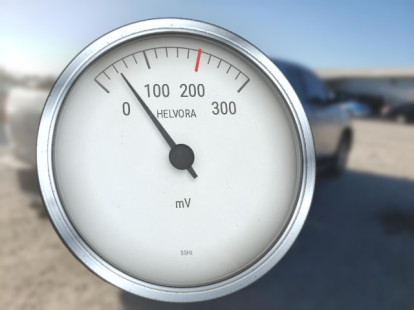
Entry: 40 mV
